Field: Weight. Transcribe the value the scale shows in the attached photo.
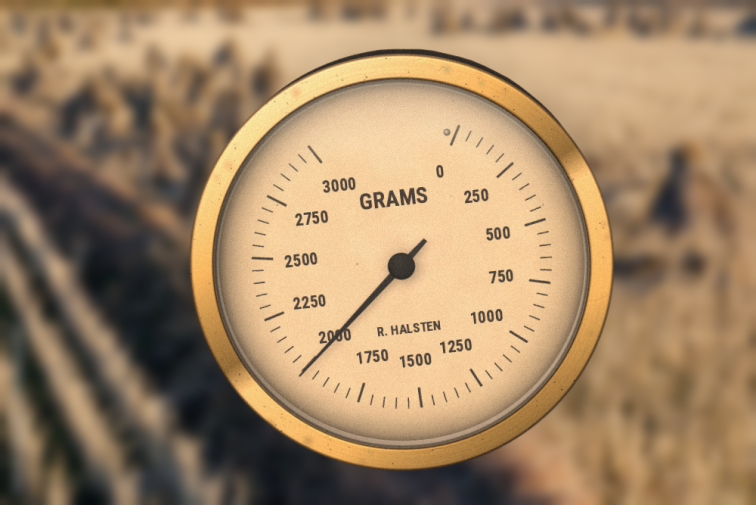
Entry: 2000 g
